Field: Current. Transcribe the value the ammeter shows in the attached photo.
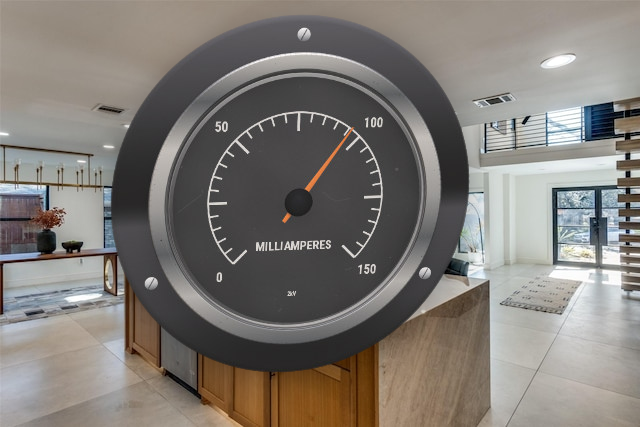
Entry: 95 mA
